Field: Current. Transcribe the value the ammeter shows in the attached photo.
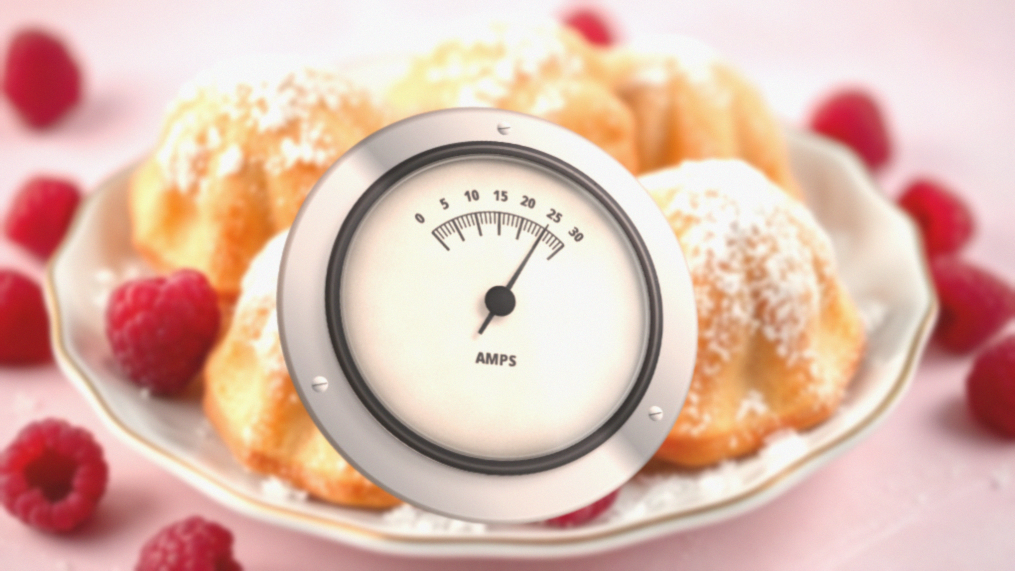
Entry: 25 A
